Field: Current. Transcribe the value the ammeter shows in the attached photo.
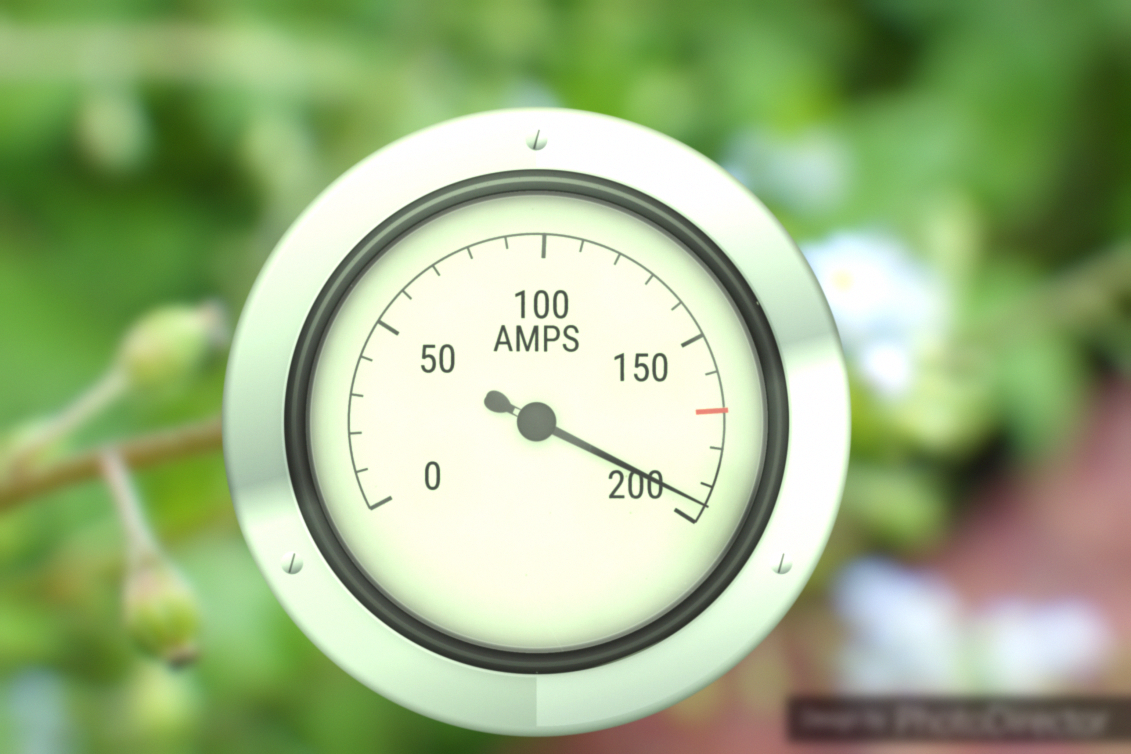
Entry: 195 A
